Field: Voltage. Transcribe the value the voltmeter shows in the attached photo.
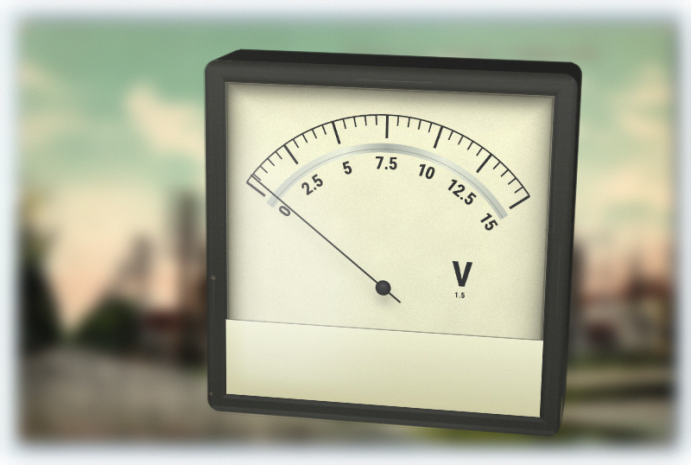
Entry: 0.5 V
